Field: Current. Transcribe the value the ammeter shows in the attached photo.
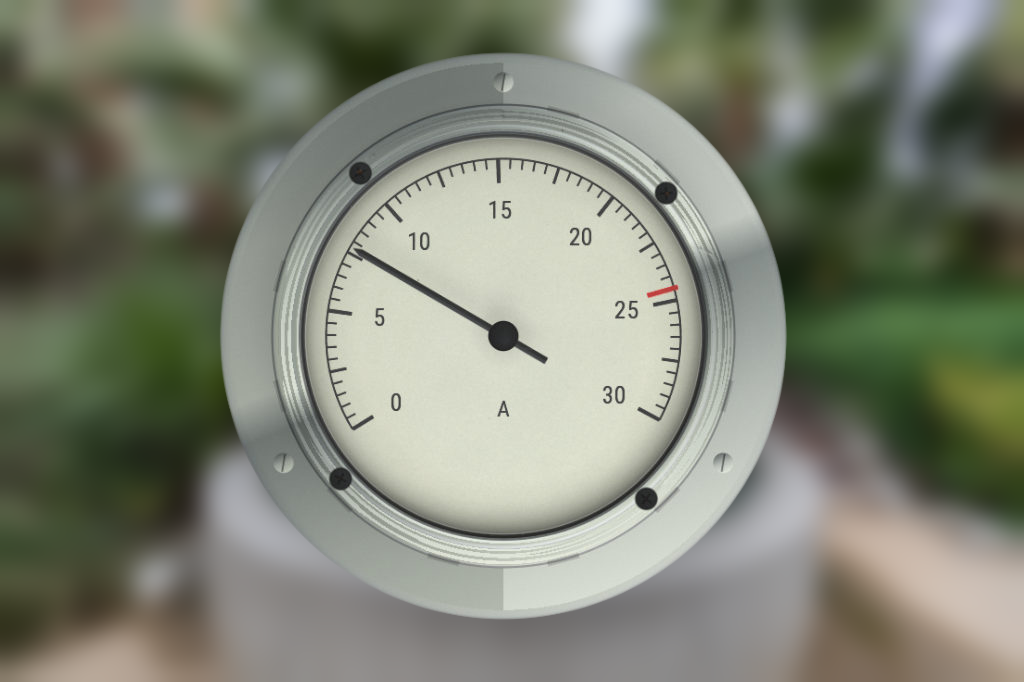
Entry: 7.75 A
